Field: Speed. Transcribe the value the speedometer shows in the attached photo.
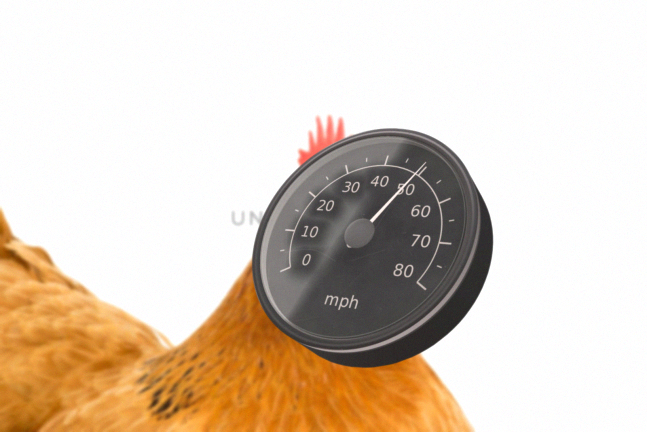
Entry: 50 mph
